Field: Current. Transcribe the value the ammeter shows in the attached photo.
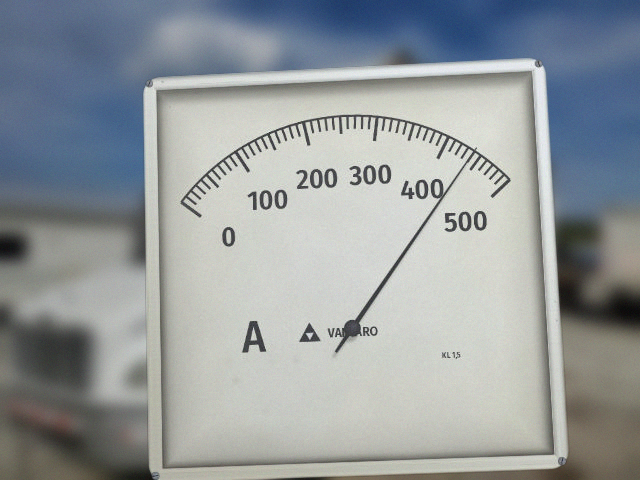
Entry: 440 A
